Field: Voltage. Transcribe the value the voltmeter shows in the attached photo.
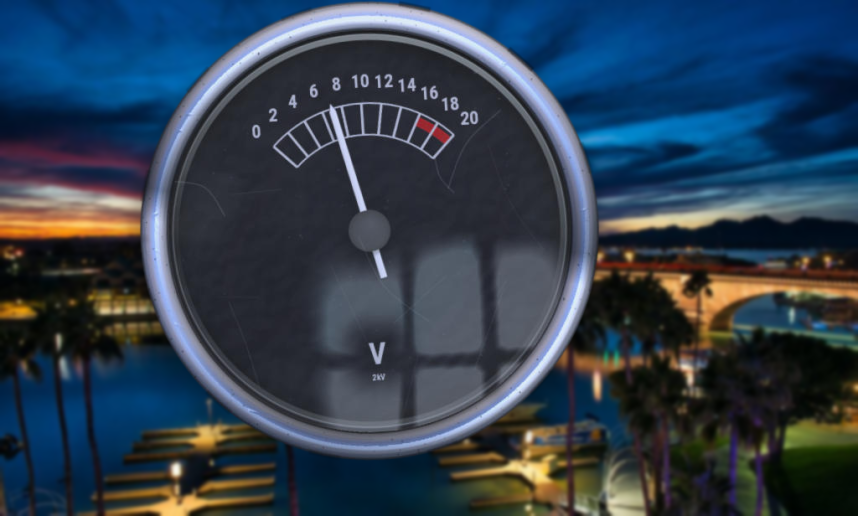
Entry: 7 V
